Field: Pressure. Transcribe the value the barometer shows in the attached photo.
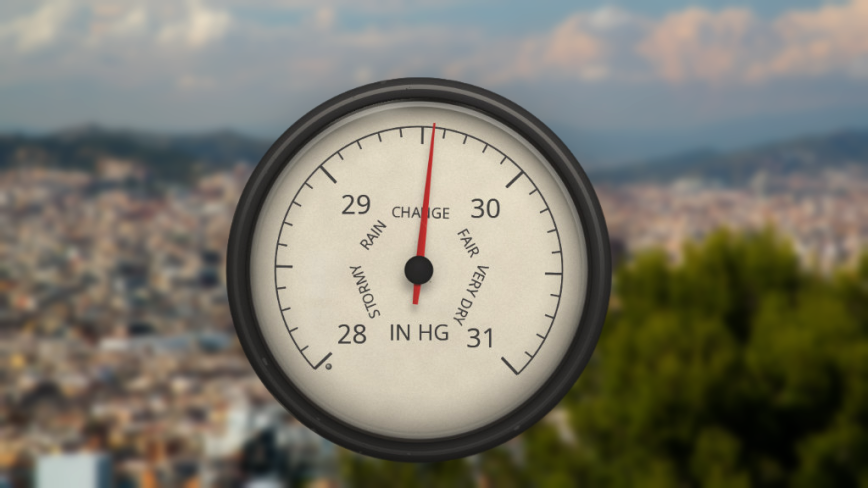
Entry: 29.55 inHg
